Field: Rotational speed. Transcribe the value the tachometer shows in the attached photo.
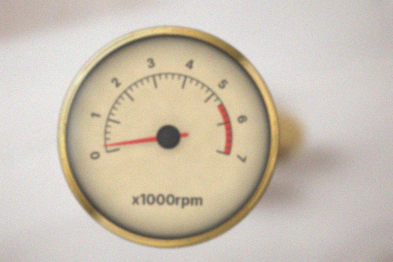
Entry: 200 rpm
